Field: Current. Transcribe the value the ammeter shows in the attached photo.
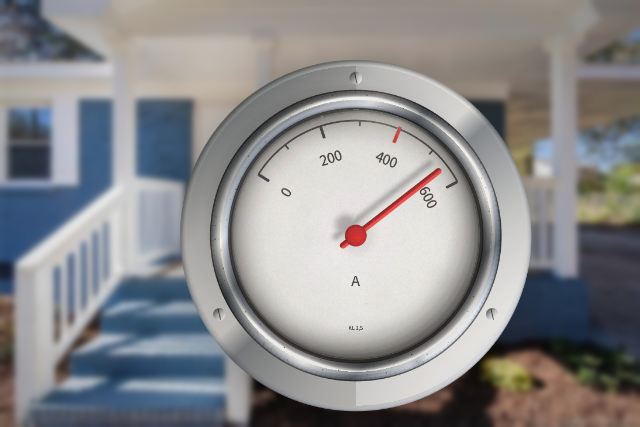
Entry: 550 A
